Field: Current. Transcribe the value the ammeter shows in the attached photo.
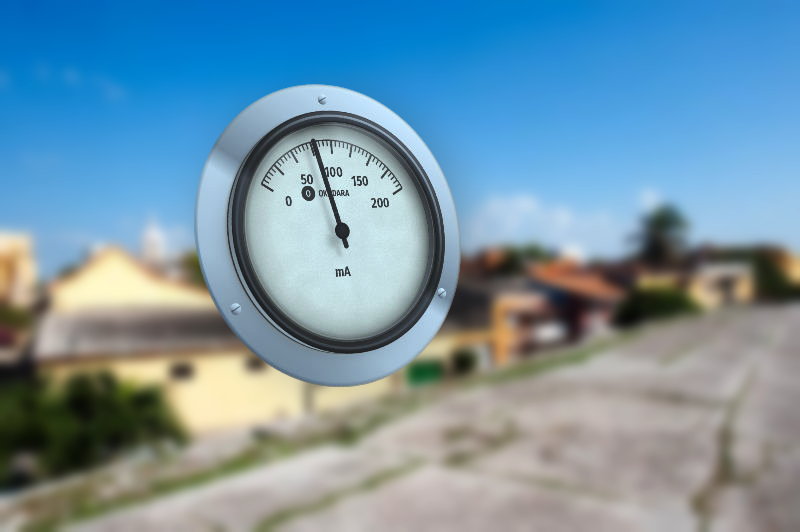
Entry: 75 mA
